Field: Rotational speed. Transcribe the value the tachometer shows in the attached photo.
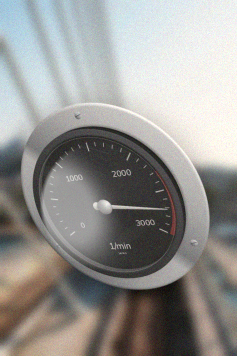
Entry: 2700 rpm
